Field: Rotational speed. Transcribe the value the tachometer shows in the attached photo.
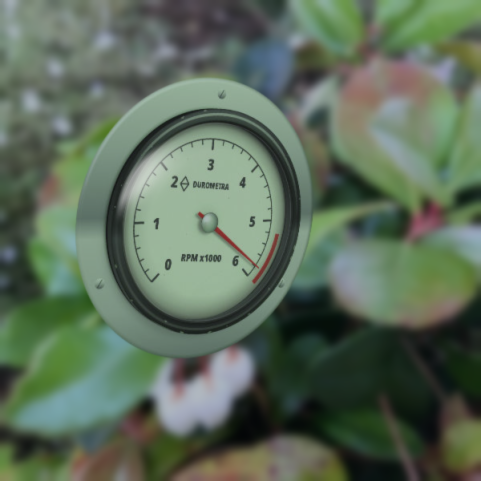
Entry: 5800 rpm
